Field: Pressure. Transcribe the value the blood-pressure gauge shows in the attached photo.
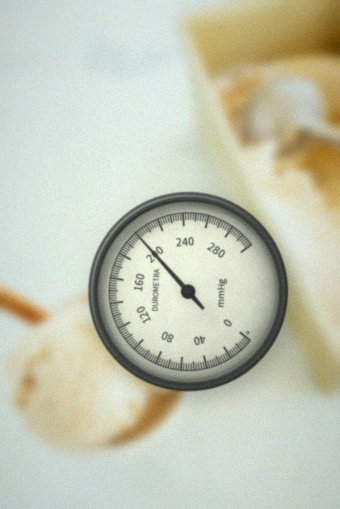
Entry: 200 mmHg
